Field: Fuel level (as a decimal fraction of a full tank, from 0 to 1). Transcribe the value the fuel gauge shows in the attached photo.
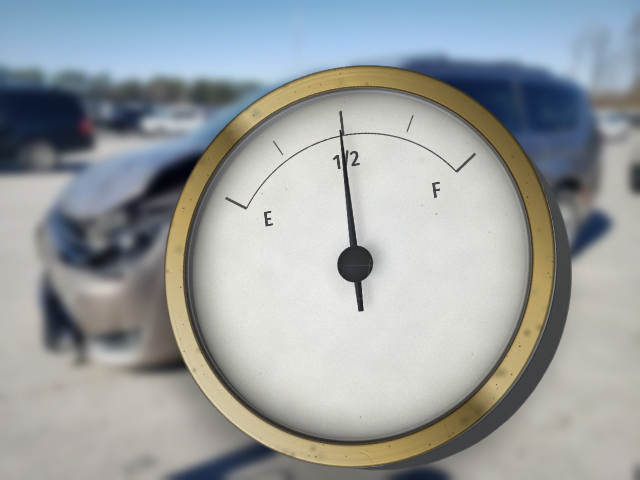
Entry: 0.5
